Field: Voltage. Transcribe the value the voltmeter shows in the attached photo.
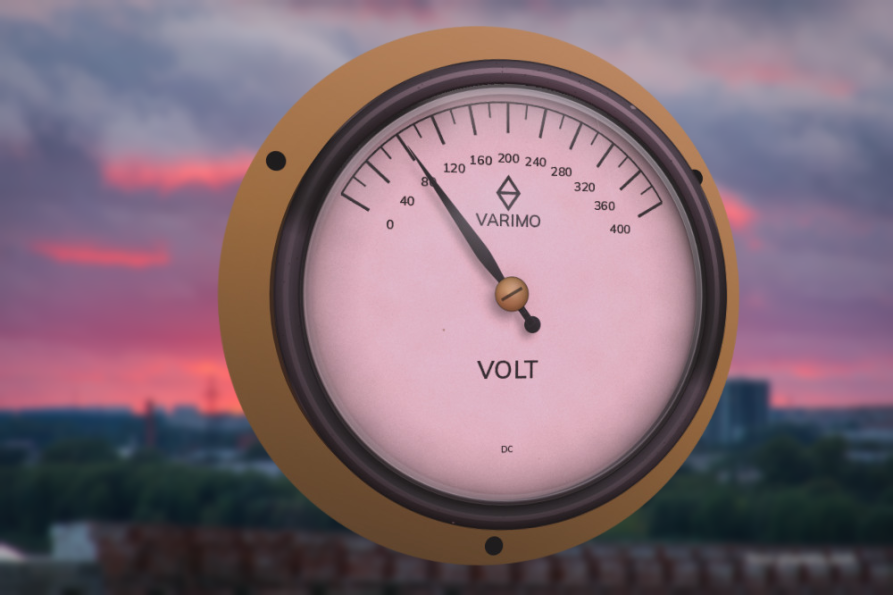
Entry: 80 V
